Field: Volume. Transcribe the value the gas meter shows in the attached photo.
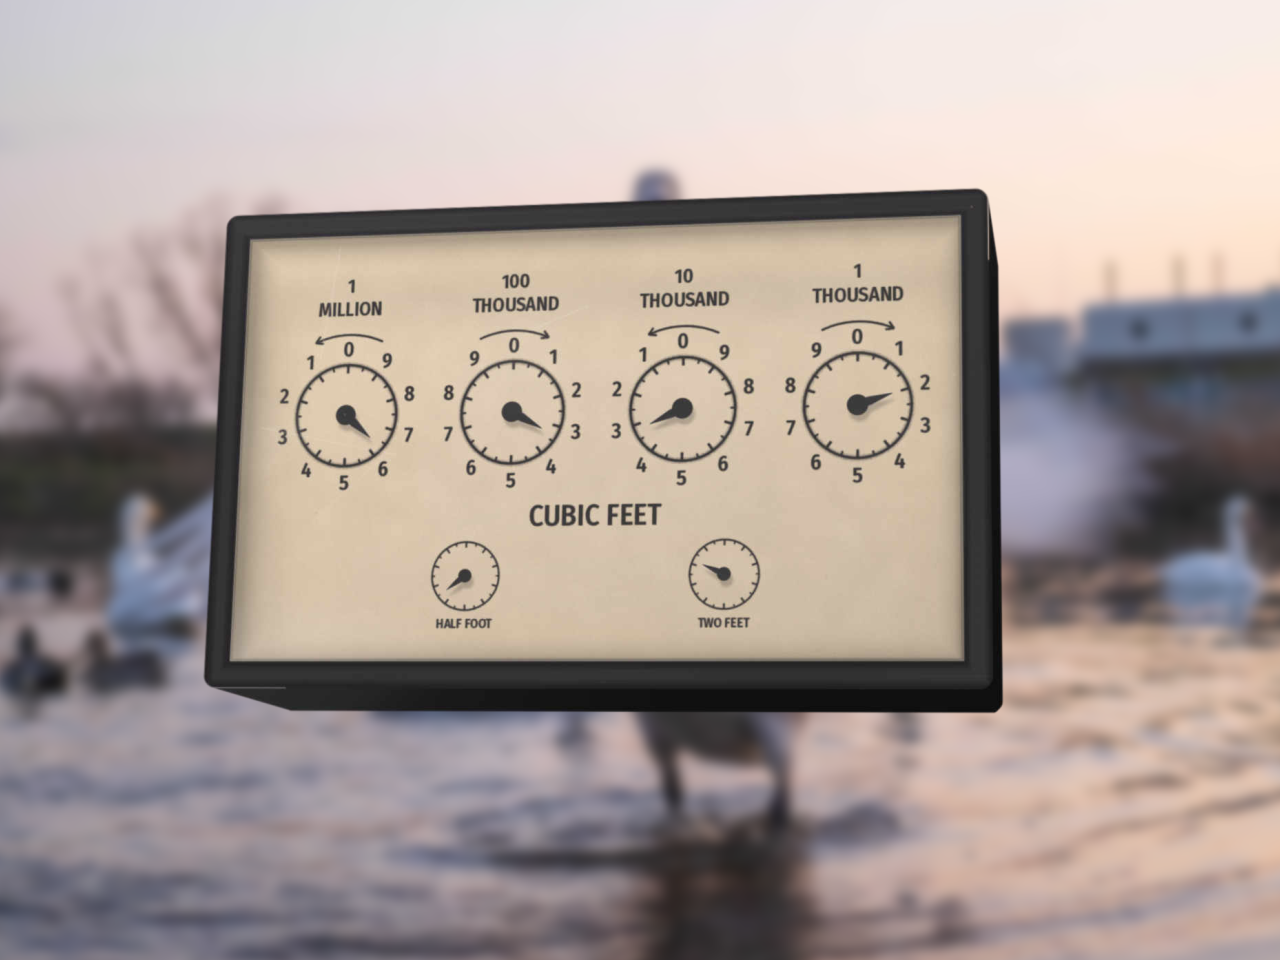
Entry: 633200 ft³
